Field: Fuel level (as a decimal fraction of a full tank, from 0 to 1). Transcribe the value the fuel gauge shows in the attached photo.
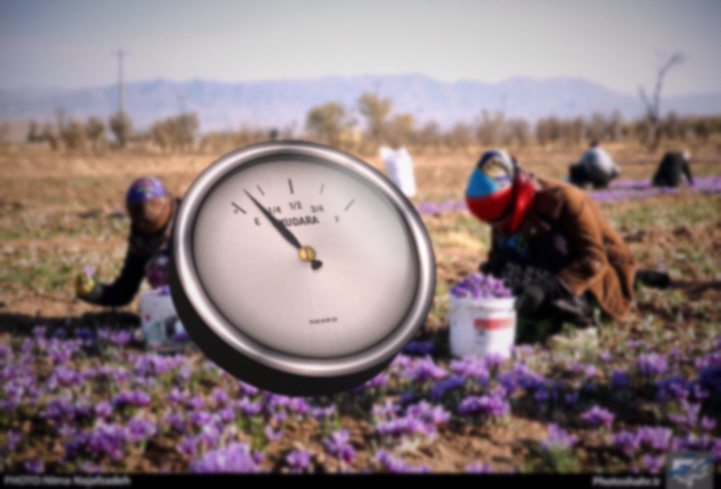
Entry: 0.125
